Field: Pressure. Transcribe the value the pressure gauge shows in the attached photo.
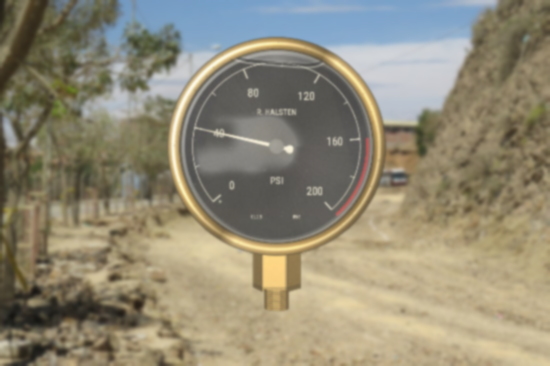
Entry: 40 psi
